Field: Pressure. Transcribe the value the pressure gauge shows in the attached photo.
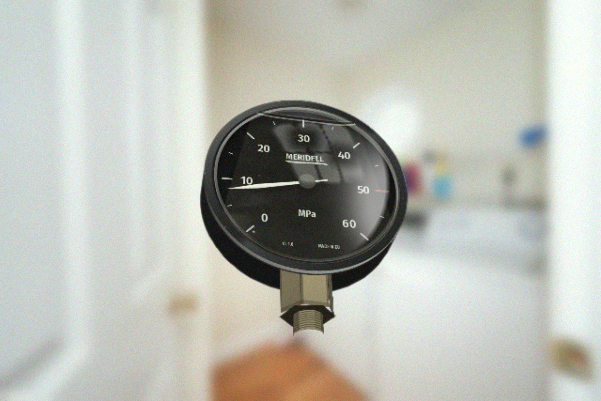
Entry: 7.5 MPa
